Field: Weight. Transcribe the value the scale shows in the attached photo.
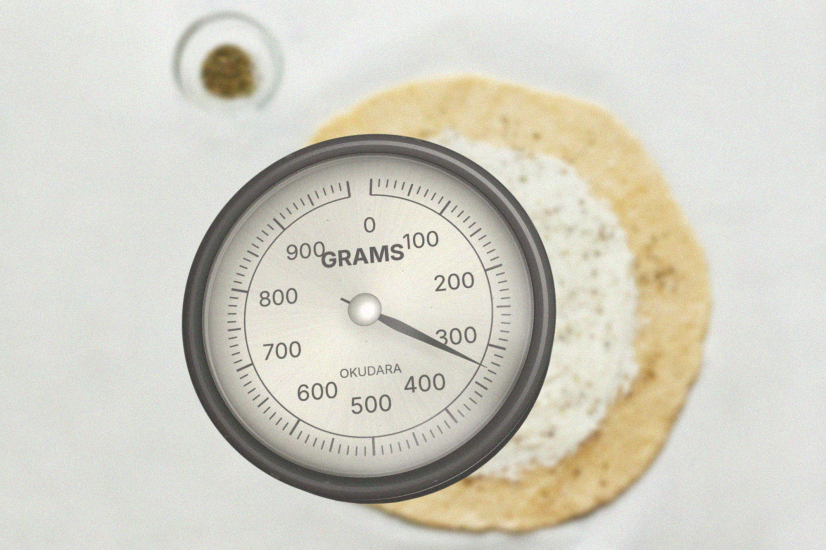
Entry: 330 g
